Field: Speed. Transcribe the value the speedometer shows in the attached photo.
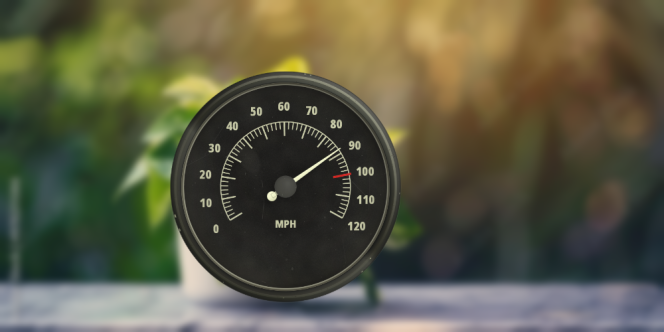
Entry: 88 mph
